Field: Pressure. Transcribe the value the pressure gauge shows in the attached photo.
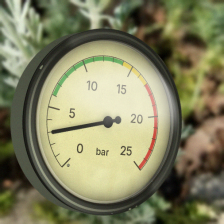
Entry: 3 bar
